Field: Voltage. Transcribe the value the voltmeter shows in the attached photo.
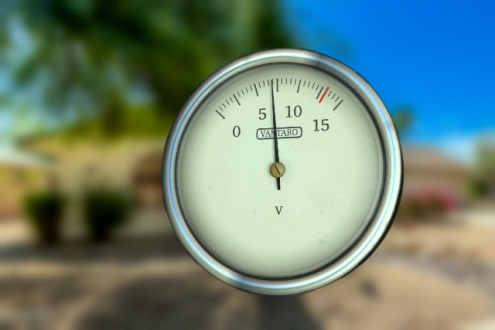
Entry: 7 V
